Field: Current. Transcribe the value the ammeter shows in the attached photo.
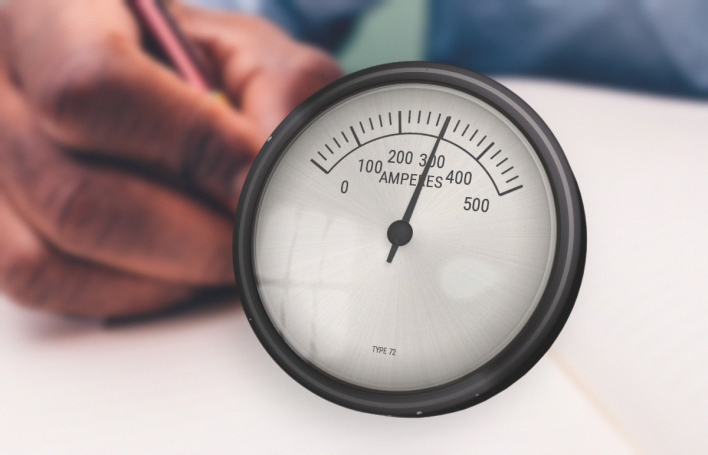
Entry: 300 A
